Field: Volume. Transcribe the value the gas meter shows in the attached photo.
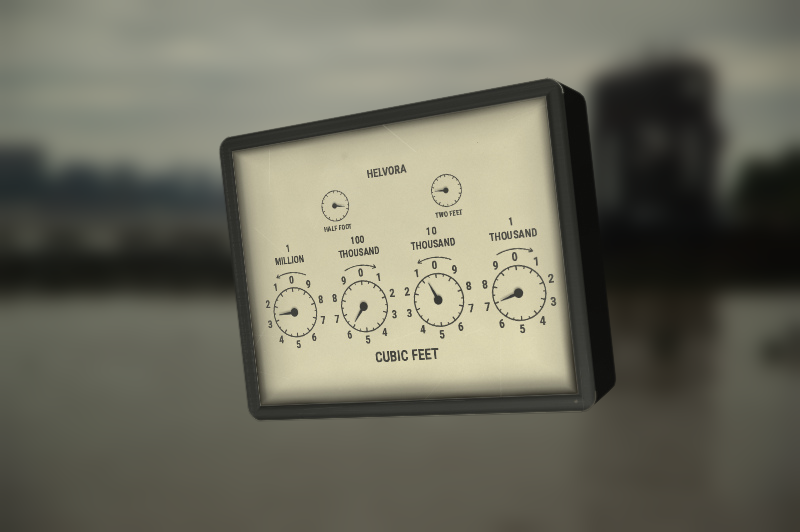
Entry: 260700 ft³
